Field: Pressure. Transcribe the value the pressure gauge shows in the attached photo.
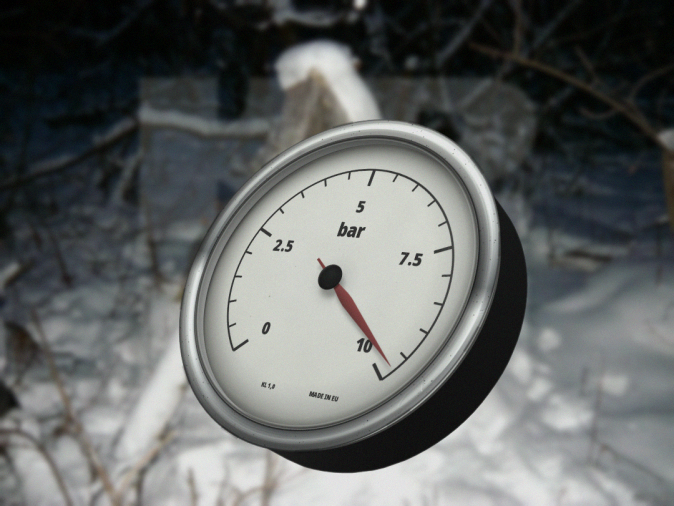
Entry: 9.75 bar
